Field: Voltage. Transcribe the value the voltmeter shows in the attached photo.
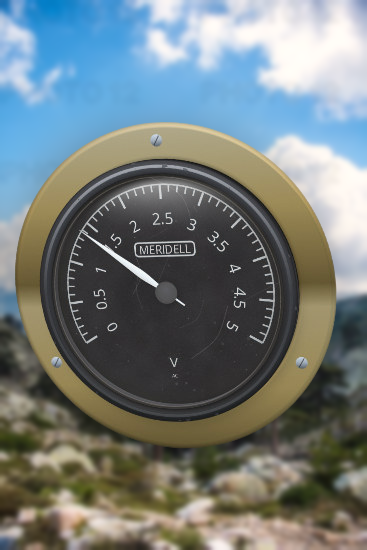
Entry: 1.4 V
